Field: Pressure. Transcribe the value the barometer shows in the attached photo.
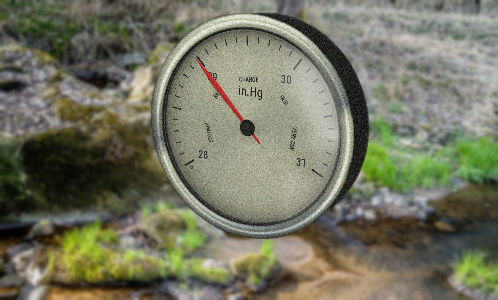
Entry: 29 inHg
